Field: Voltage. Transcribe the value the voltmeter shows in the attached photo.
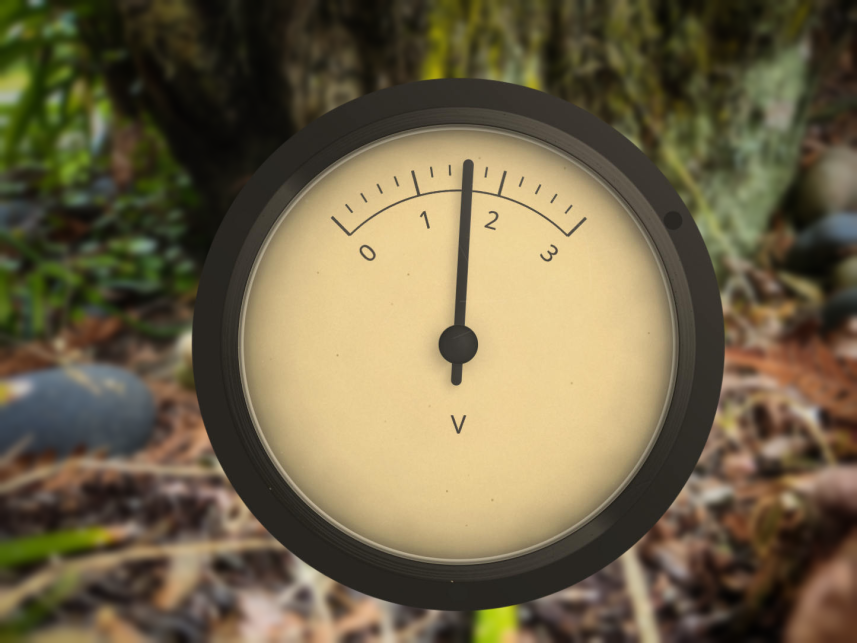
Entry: 1.6 V
